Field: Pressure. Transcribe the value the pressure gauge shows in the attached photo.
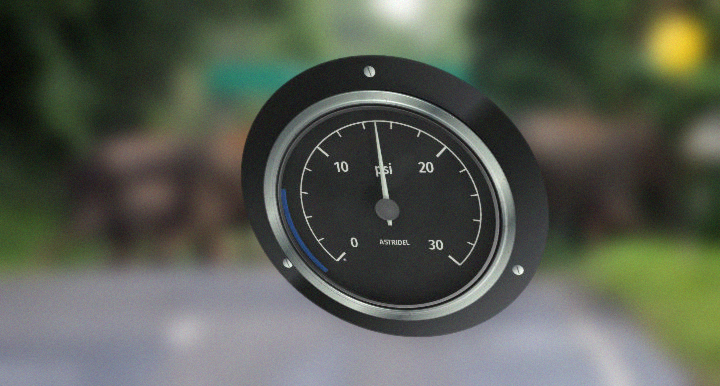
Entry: 15 psi
